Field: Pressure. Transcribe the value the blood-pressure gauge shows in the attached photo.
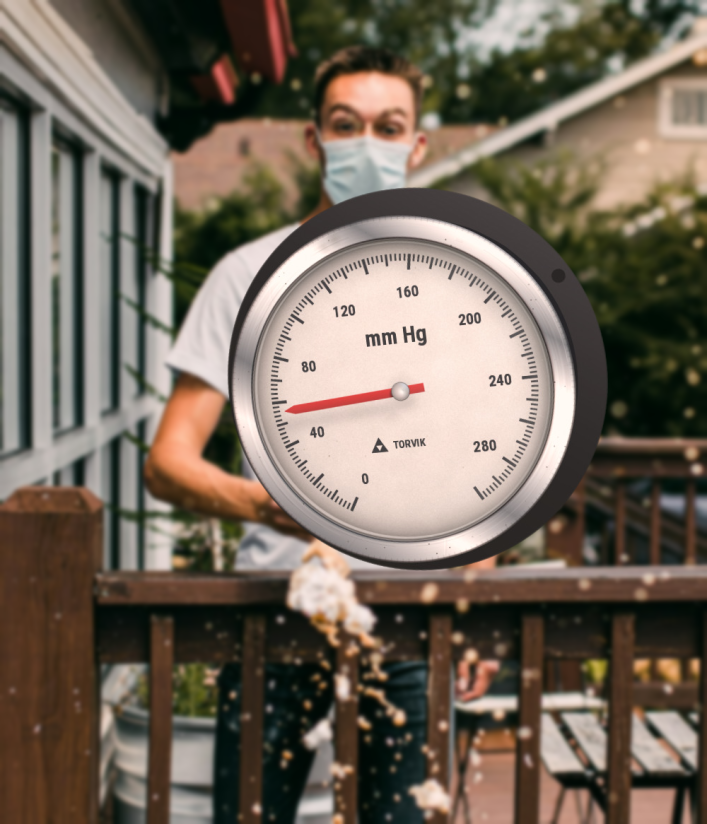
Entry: 56 mmHg
